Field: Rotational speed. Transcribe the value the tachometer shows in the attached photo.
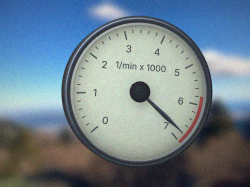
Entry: 6800 rpm
